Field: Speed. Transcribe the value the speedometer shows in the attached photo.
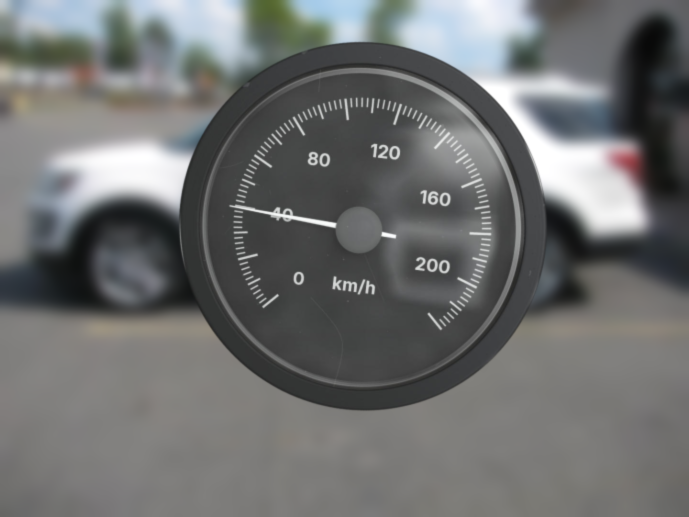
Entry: 40 km/h
